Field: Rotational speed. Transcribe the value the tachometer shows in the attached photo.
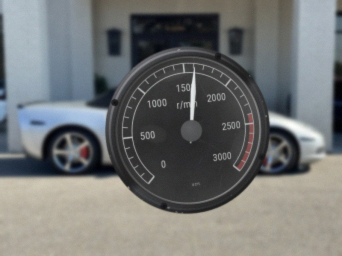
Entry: 1600 rpm
